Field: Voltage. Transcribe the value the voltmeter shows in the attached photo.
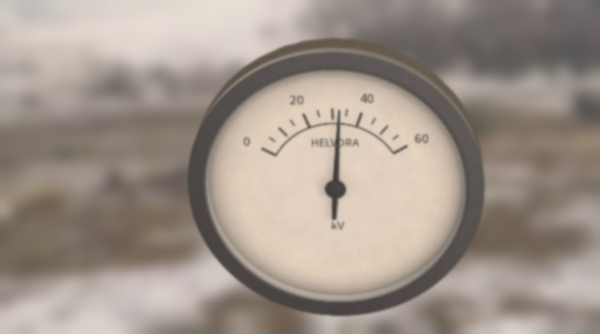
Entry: 32.5 kV
